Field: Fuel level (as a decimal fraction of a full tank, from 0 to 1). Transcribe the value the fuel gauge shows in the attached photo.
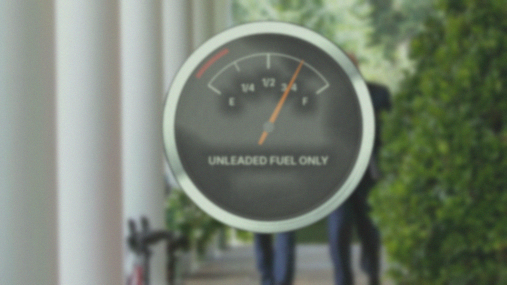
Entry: 0.75
